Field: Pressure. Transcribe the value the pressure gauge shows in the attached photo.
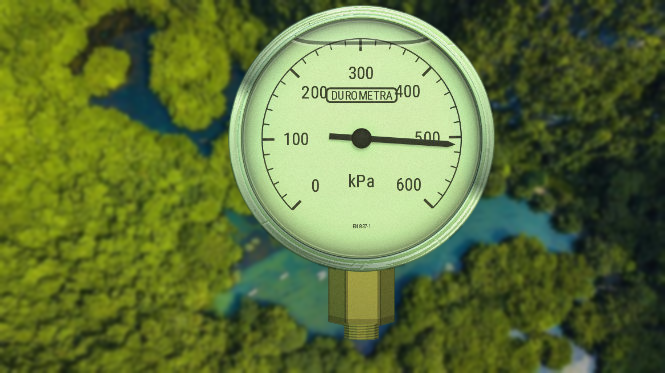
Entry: 510 kPa
